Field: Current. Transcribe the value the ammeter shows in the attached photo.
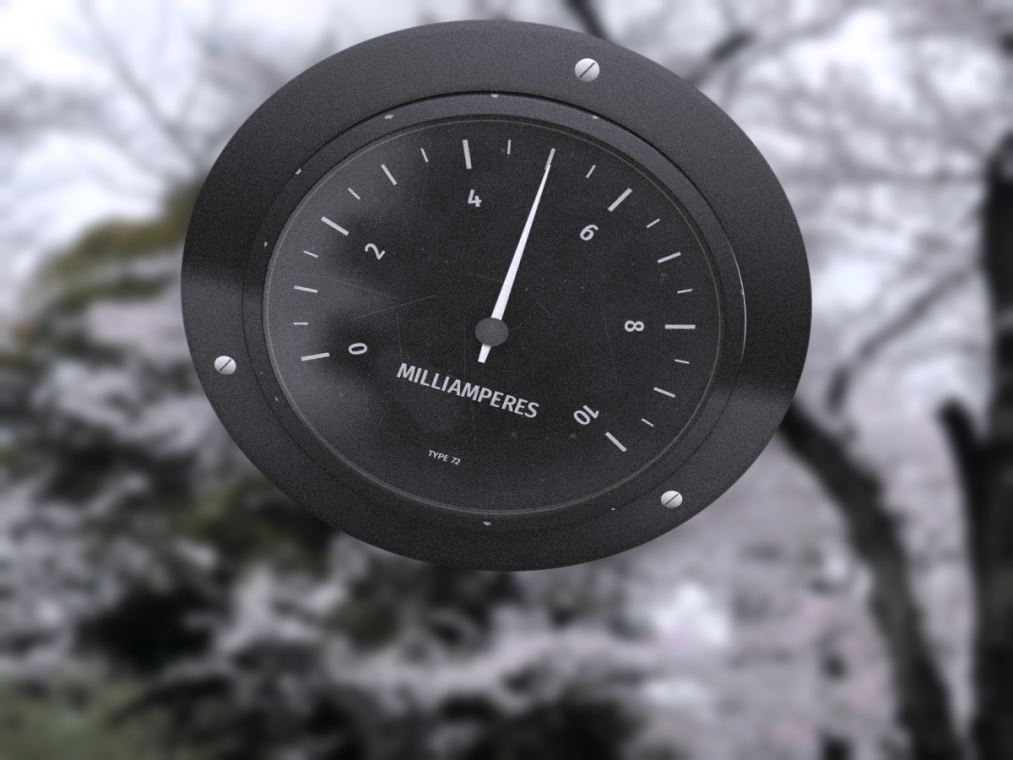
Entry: 5 mA
